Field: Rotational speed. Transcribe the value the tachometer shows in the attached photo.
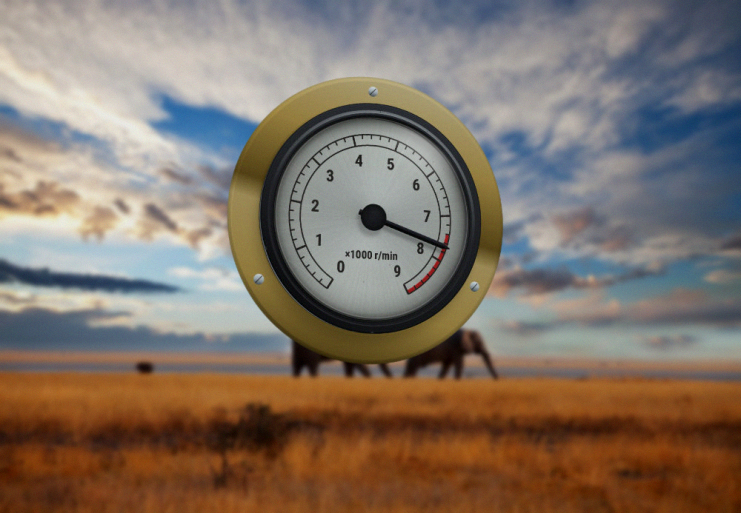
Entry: 7700 rpm
